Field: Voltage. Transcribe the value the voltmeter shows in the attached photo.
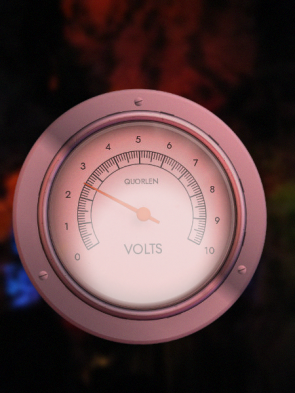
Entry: 2.5 V
